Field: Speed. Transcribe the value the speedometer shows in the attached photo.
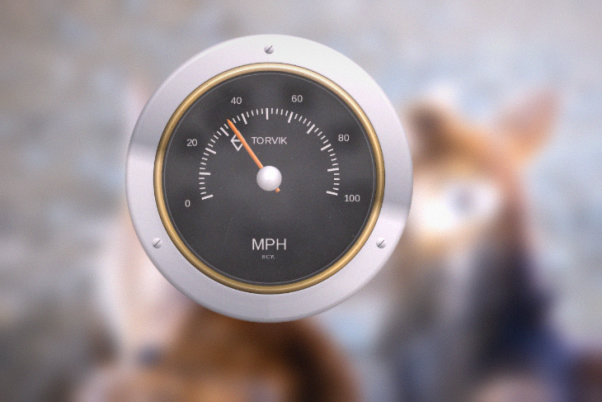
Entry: 34 mph
